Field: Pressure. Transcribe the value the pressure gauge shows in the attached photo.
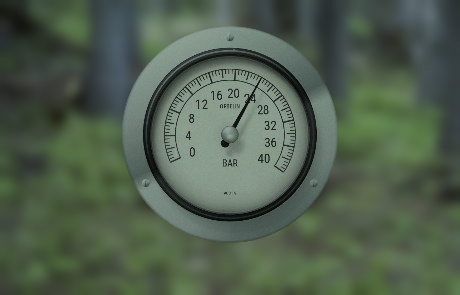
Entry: 24 bar
